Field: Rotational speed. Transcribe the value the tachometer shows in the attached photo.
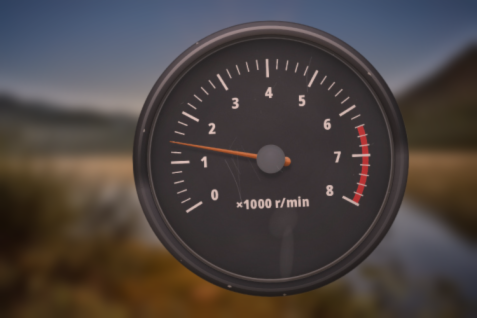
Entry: 1400 rpm
